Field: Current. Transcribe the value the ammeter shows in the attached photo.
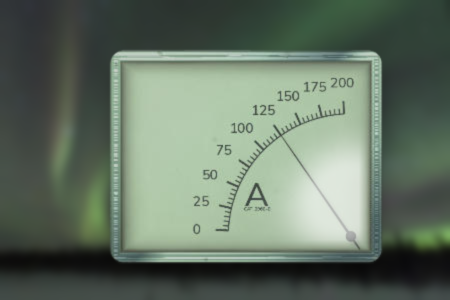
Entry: 125 A
